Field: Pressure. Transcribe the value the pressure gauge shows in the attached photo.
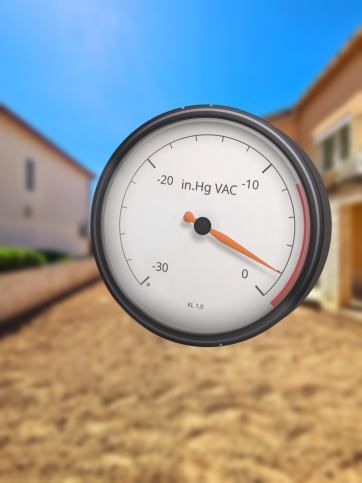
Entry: -2 inHg
